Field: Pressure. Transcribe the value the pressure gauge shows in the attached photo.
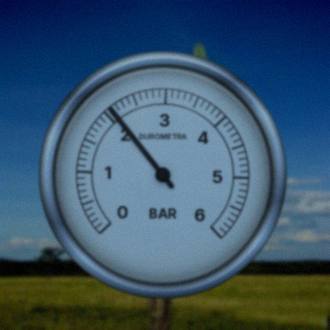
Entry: 2.1 bar
